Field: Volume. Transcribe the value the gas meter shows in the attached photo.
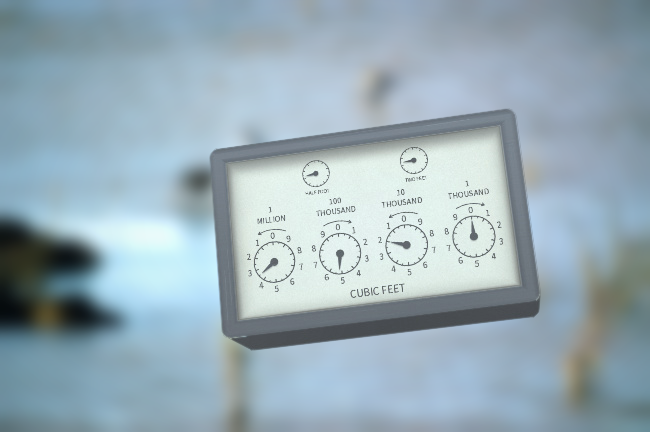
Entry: 352000 ft³
